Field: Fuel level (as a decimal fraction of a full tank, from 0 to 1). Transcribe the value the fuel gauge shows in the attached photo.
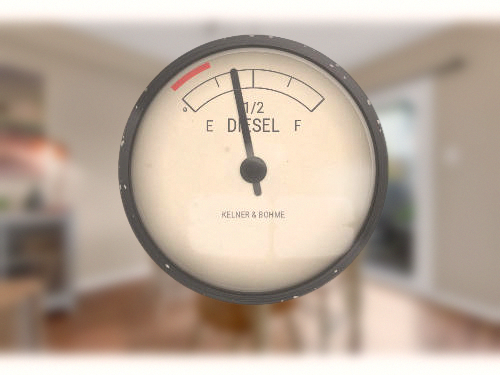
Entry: 0.375
